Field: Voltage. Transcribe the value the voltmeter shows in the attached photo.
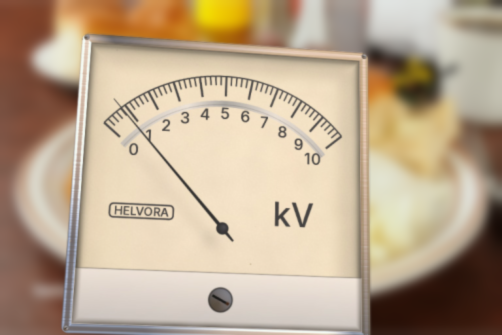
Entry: 0.8 kV
